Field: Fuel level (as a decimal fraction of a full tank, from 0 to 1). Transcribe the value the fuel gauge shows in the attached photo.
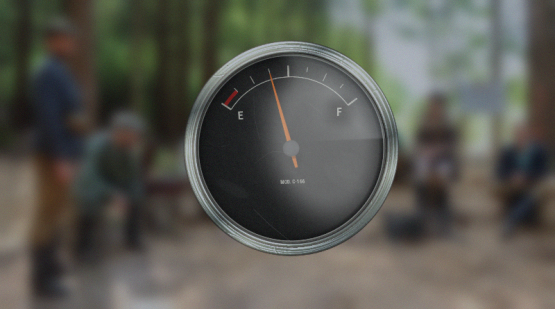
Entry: 0.375
